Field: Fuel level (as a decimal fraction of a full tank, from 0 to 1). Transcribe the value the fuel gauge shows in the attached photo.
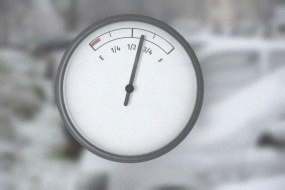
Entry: 0.625
